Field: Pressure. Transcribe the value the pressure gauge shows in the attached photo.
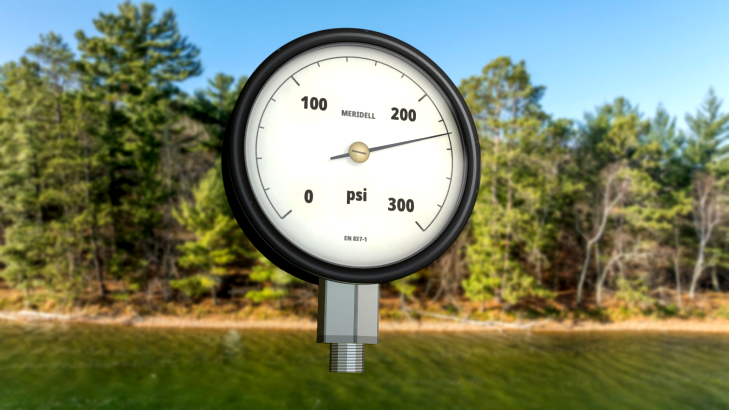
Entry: 230 psi
